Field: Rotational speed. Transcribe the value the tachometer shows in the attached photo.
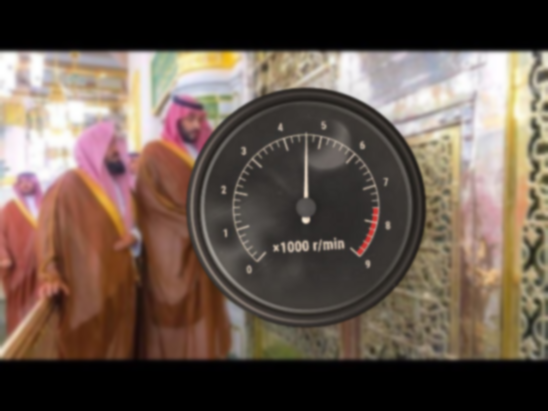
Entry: 4600 rpm
